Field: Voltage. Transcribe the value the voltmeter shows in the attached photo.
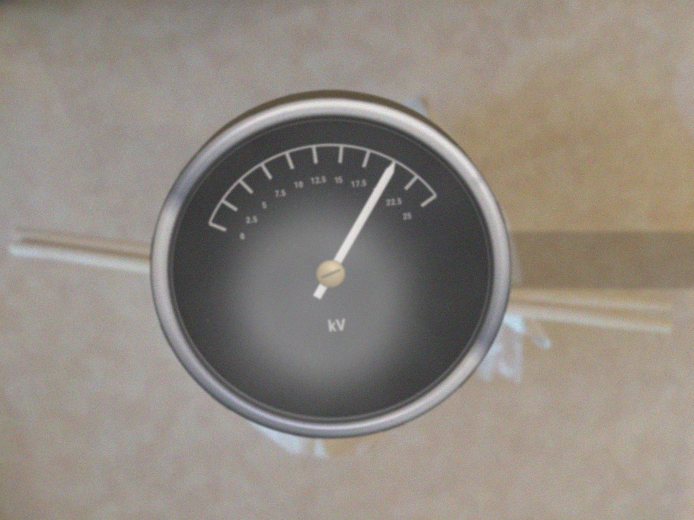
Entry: 20 kV
